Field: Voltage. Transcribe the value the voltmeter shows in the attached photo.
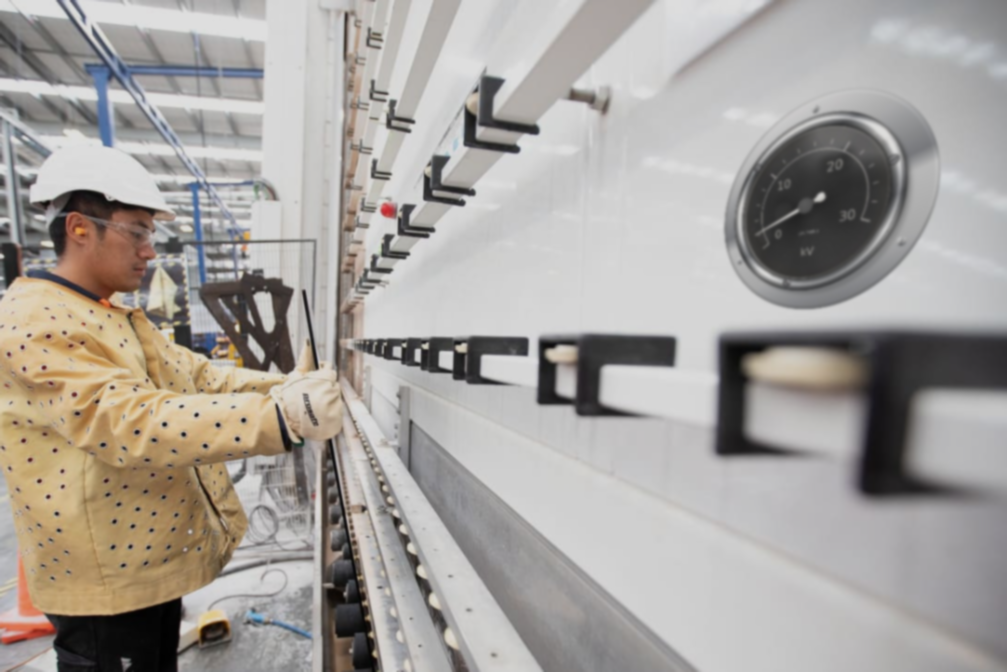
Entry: 2 kV
